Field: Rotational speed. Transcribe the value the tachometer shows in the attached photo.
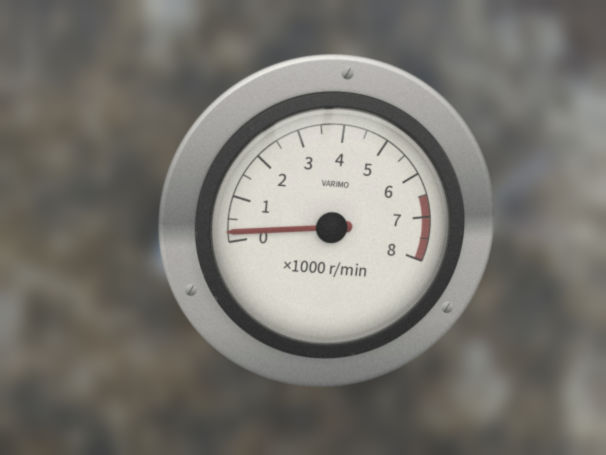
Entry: 250 rpm
